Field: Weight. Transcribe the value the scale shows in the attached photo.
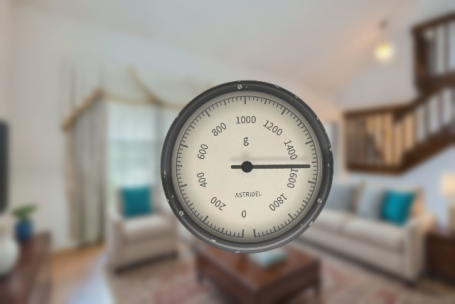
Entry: 1520 g
